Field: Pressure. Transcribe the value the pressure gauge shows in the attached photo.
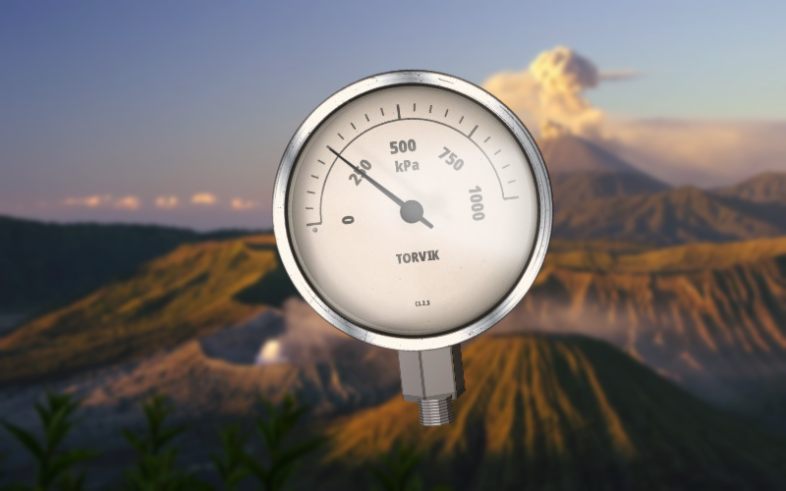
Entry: 250 kPa
